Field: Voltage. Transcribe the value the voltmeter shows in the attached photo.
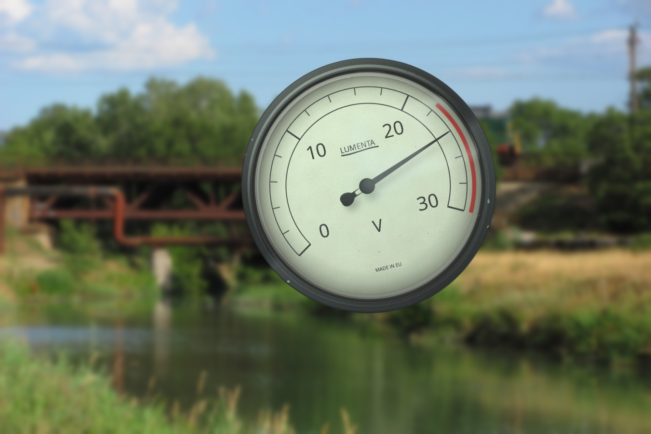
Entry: 24 V
